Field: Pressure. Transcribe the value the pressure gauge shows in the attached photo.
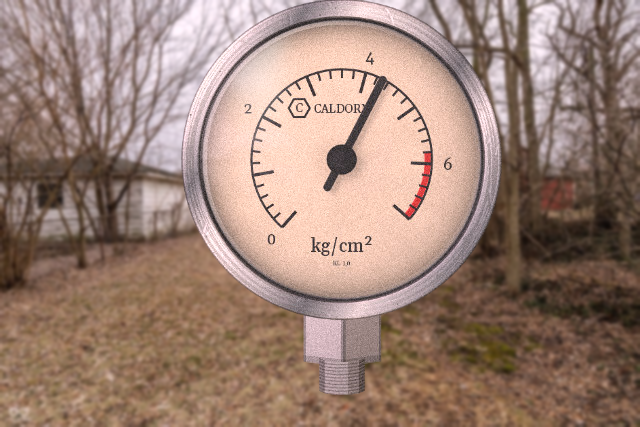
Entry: 4.3 kg/cm²
